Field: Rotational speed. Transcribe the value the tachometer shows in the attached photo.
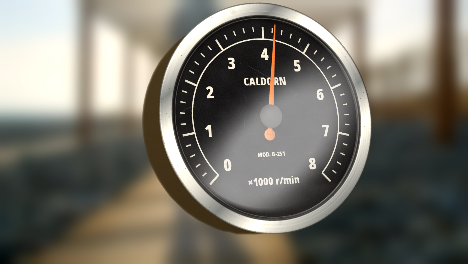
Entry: 4200 rpm
